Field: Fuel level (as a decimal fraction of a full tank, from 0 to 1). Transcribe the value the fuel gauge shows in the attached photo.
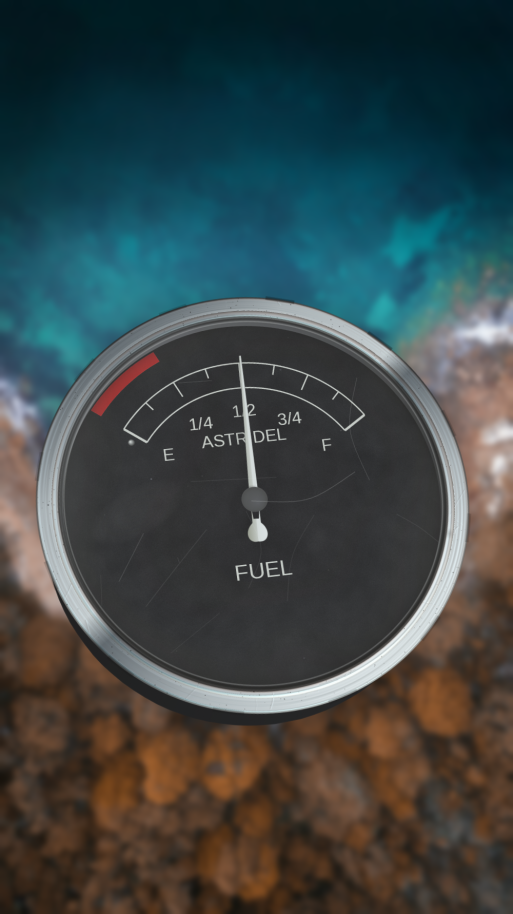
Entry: 0.5
